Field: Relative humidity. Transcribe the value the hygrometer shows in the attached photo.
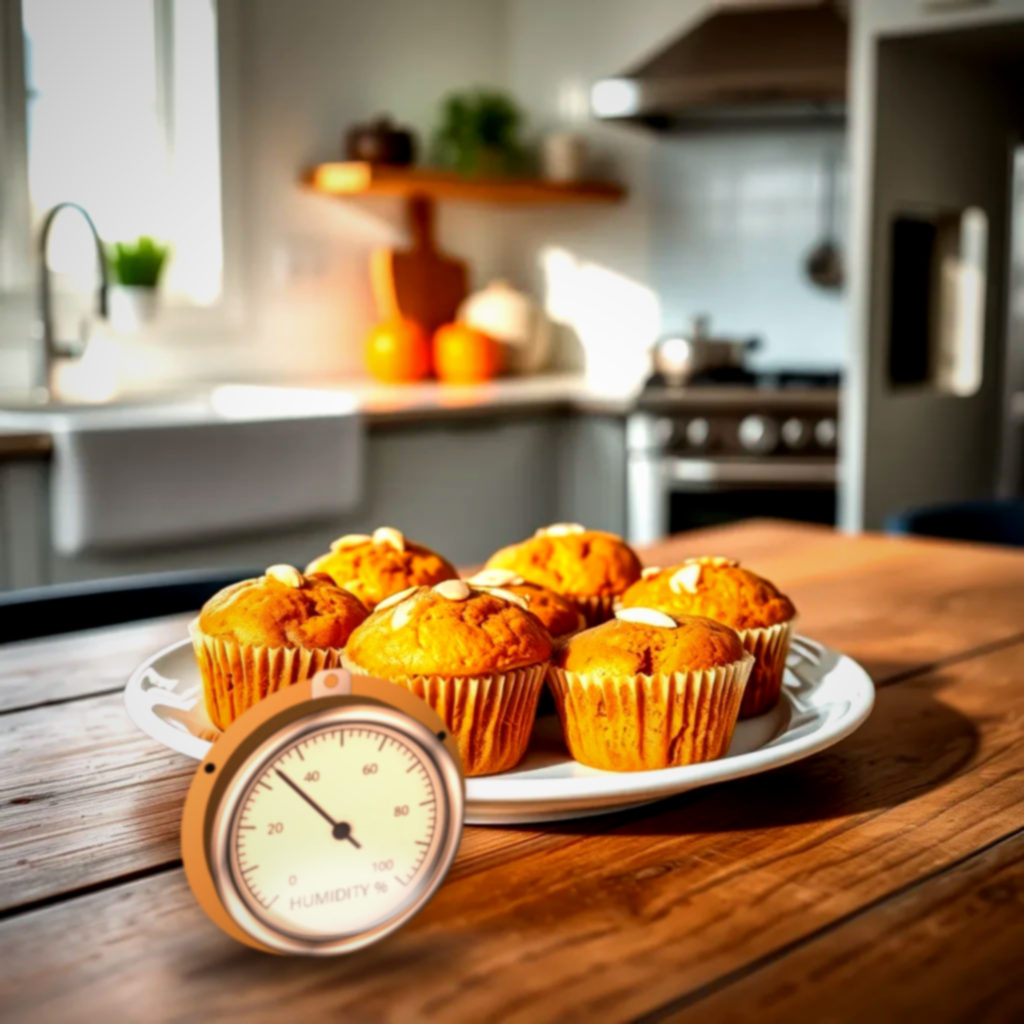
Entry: 34 %
